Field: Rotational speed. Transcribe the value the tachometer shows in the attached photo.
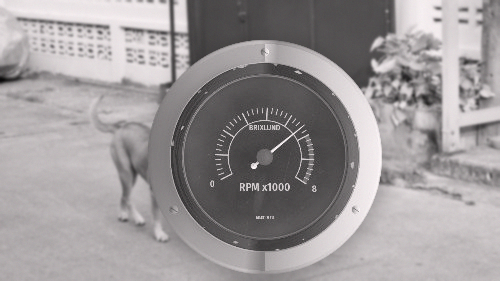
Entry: 5600 rpm
